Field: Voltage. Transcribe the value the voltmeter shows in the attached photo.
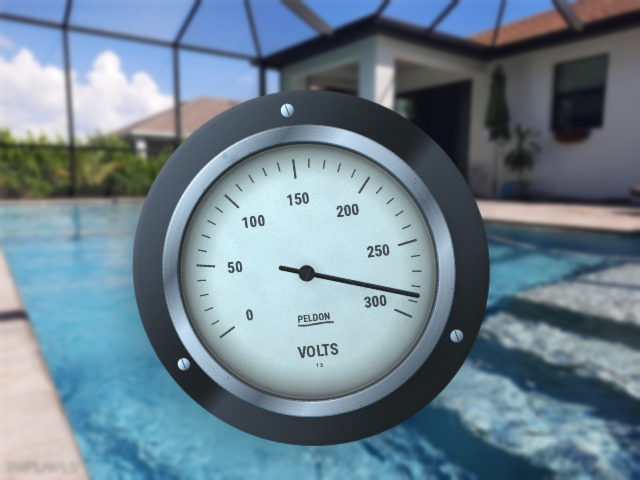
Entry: 285 V
